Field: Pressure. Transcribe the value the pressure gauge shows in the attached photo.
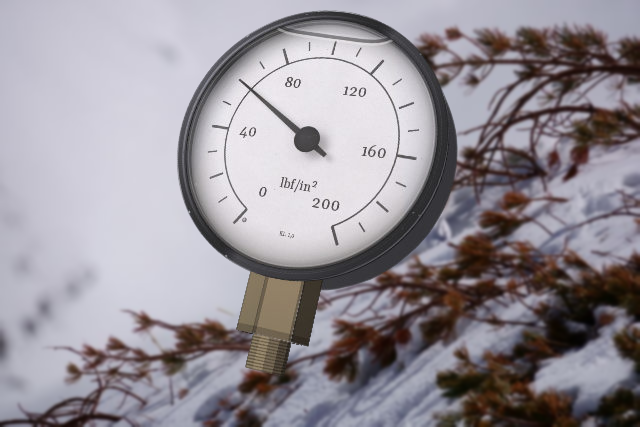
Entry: 60 psi
